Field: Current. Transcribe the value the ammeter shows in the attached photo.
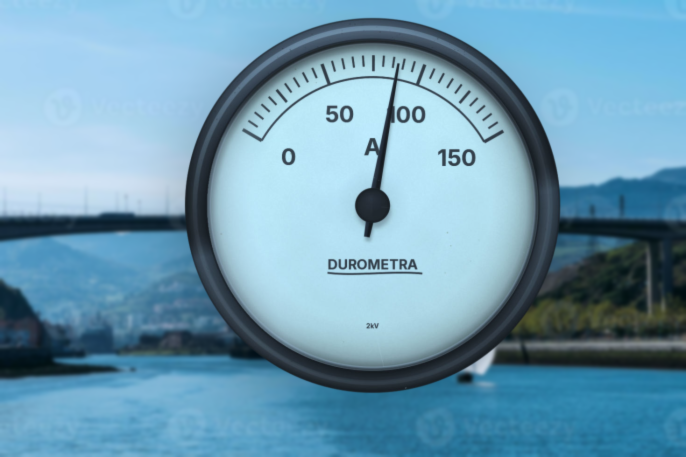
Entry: 87.5 A
